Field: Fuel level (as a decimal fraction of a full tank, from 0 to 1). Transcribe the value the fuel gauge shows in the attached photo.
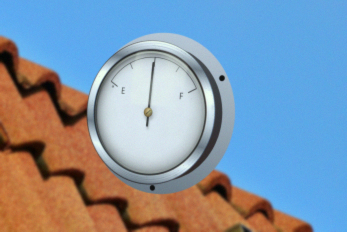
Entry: 0.5
